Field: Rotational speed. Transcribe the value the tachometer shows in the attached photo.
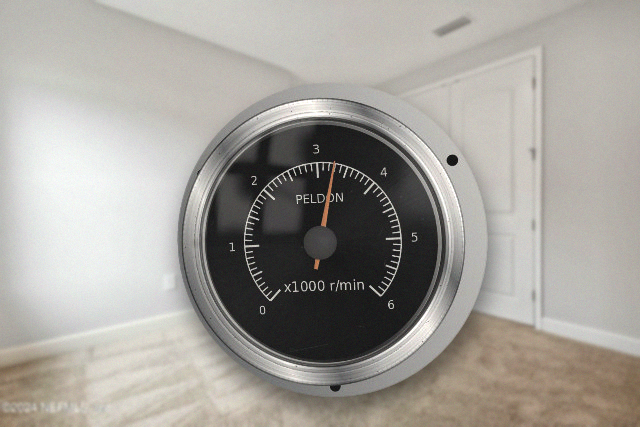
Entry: 3300 rpm
